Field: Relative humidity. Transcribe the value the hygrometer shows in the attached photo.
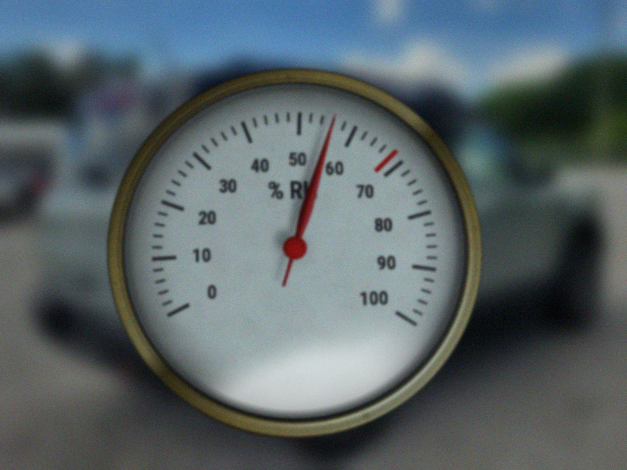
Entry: 56 %
